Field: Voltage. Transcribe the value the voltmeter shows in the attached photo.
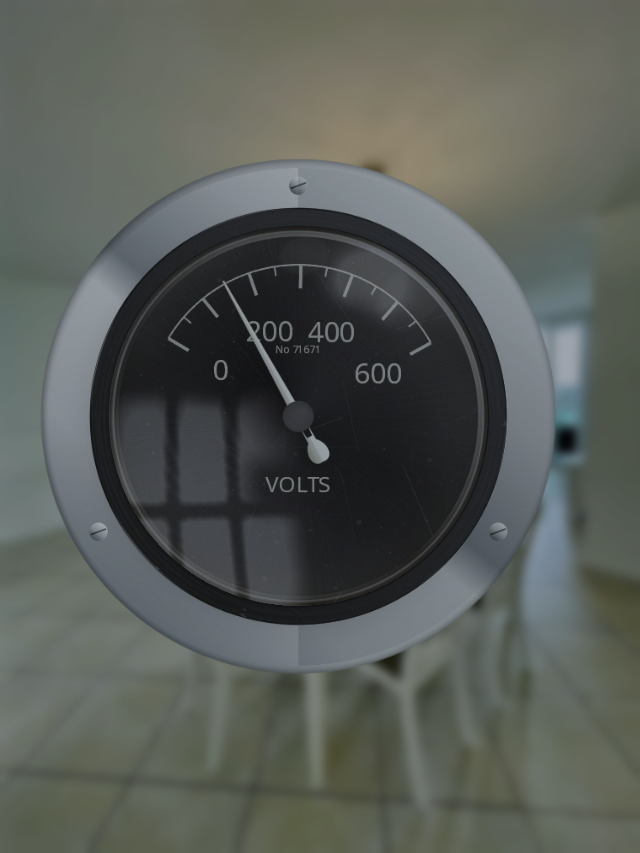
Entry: 150 V
